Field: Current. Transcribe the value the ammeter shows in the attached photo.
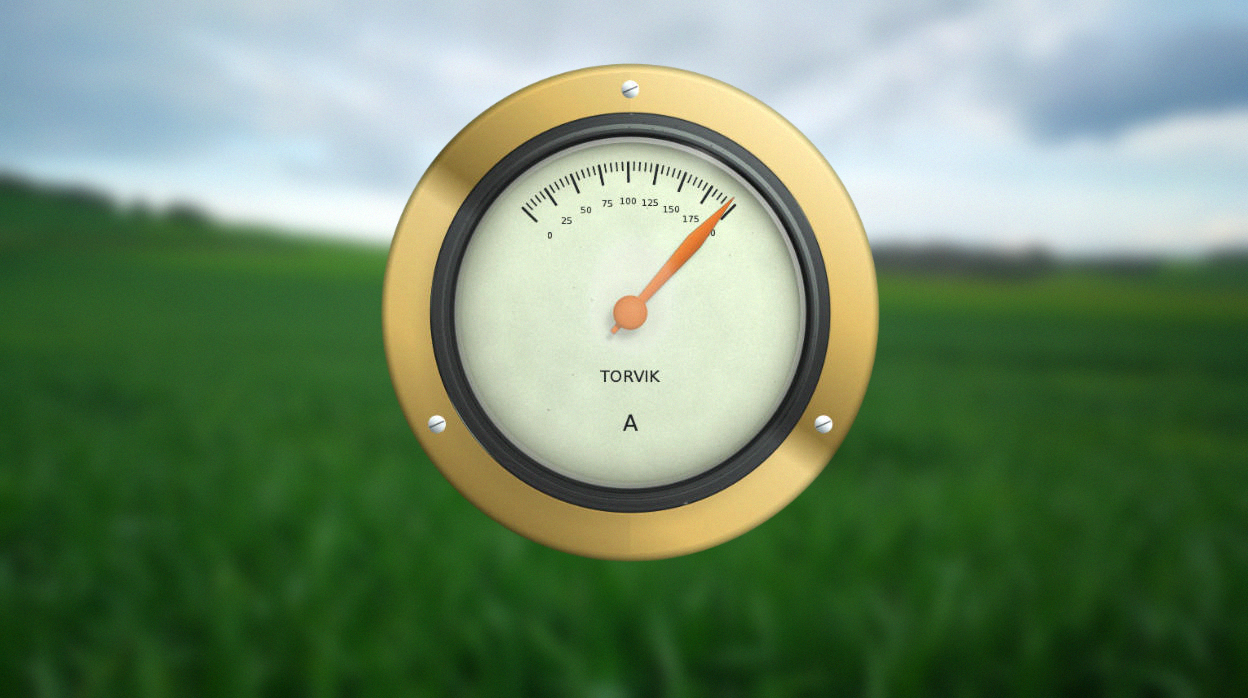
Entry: 195 A
